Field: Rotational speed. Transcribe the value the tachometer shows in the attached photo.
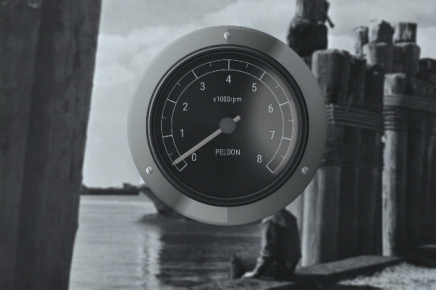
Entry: 250 rpm
